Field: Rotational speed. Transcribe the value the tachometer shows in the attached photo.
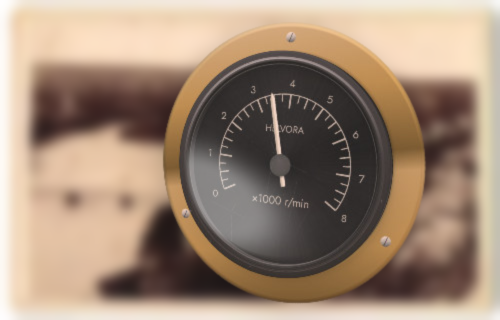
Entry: 3500 rpm
